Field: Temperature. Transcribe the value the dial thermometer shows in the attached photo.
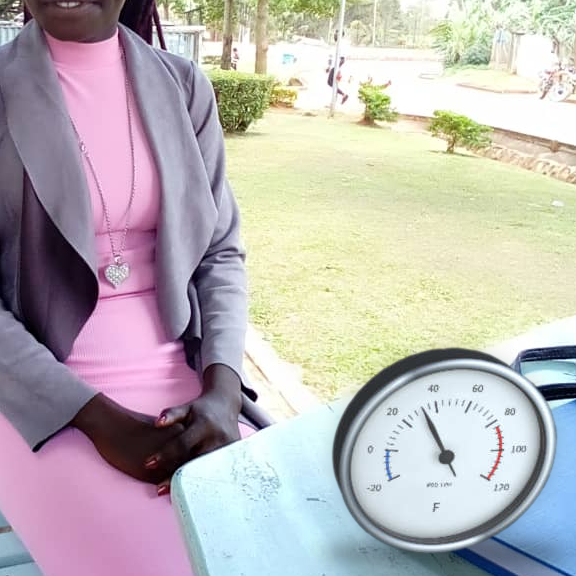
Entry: 32 °F
